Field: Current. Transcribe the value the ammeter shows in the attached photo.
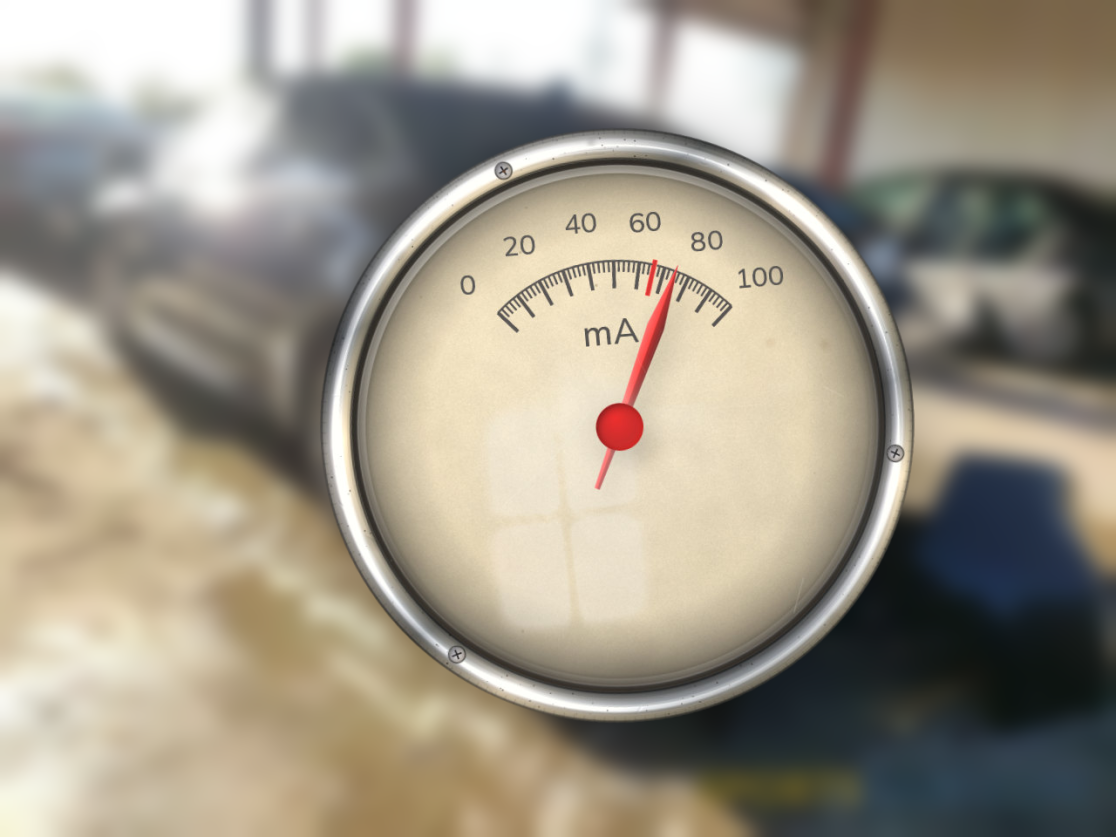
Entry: 74 mA
